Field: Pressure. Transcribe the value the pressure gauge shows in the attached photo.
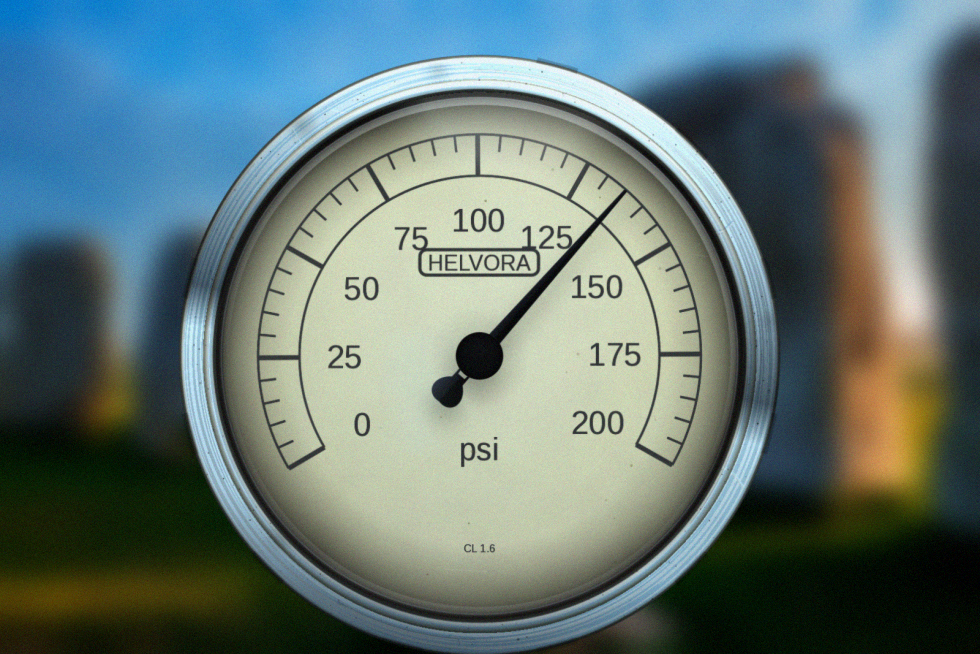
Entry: 135 psi
